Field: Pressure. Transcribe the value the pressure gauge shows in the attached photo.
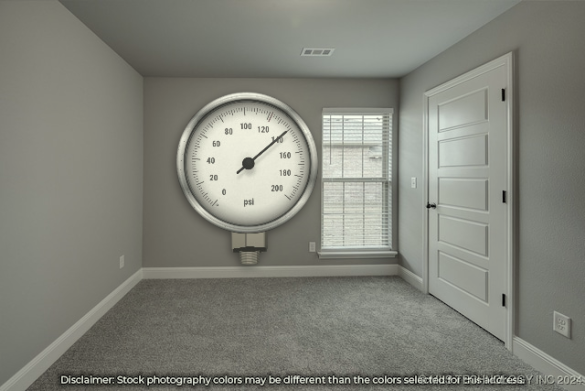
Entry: 140 psi
